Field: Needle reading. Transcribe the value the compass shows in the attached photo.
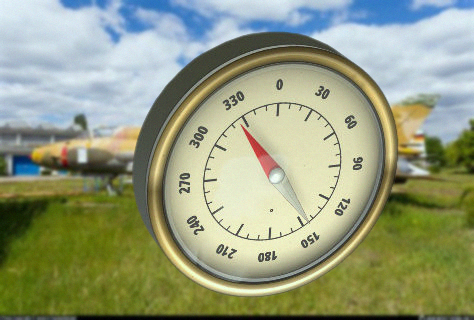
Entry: 325 °
